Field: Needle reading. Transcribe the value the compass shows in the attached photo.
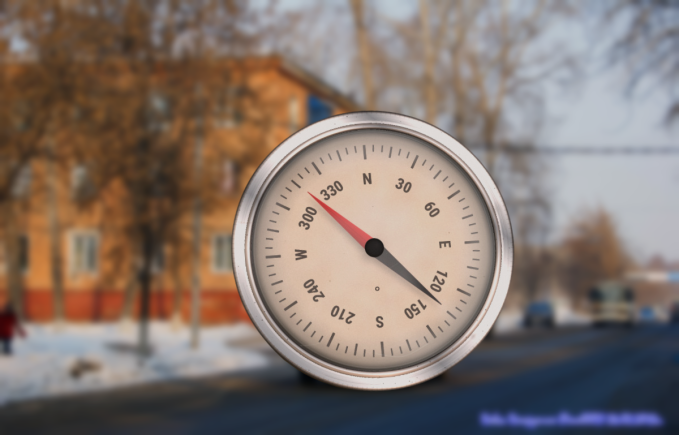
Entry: 315 °
